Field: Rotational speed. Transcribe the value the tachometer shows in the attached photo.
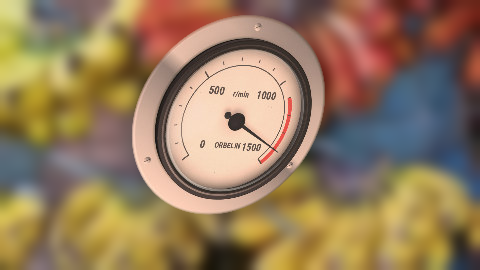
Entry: 1400 rpm
